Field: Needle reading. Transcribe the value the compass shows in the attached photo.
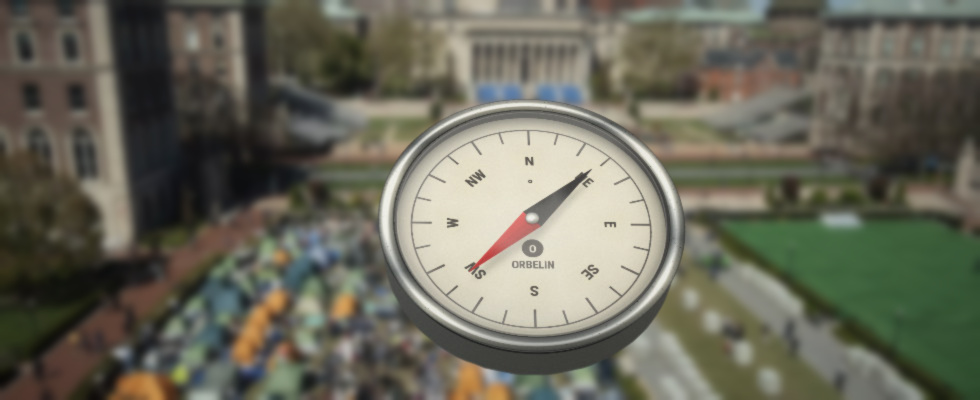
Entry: 225 °
